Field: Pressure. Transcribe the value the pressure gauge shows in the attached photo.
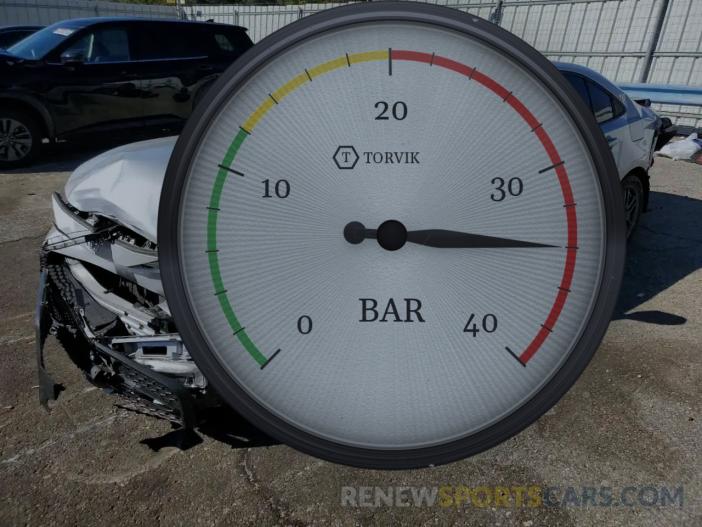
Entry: 34 bar
